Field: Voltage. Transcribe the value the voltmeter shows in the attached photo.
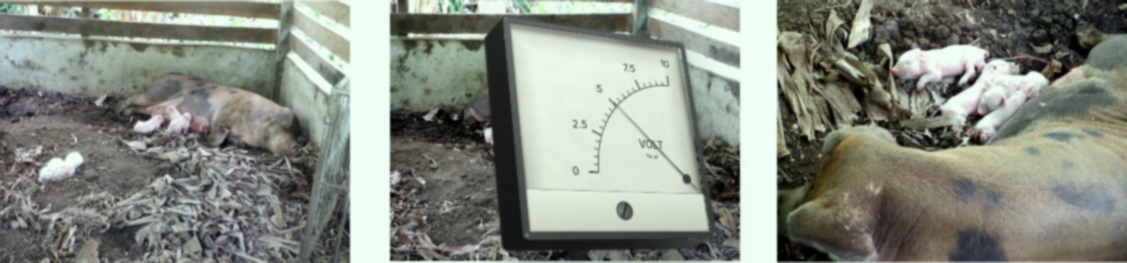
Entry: 5 V
